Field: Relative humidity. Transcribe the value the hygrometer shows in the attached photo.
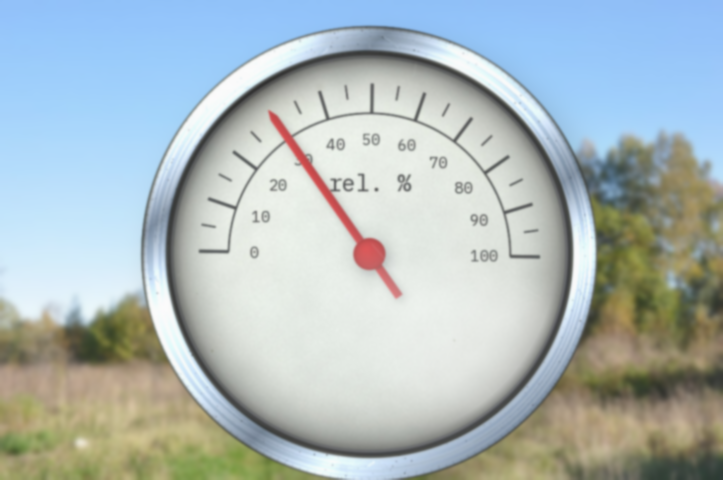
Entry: 30 %
